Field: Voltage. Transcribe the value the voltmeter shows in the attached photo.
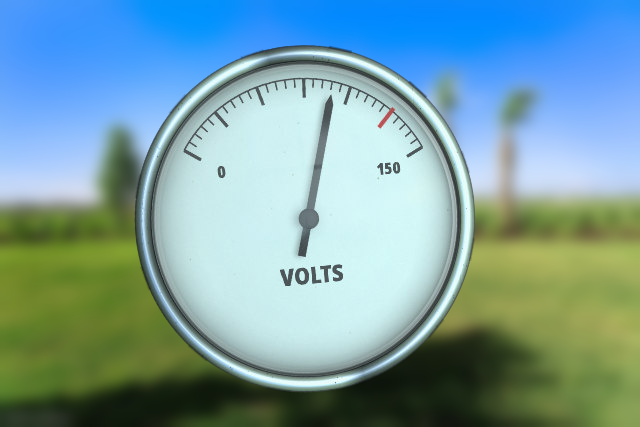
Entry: 90 V
